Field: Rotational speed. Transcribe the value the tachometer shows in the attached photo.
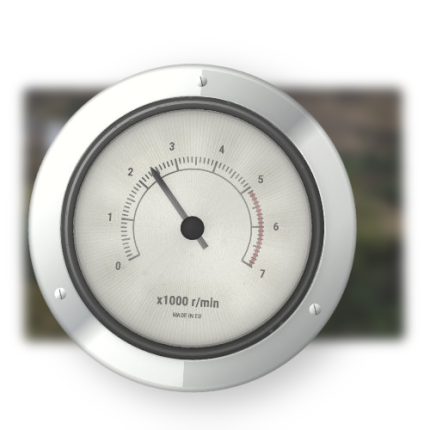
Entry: 2400 rpm
